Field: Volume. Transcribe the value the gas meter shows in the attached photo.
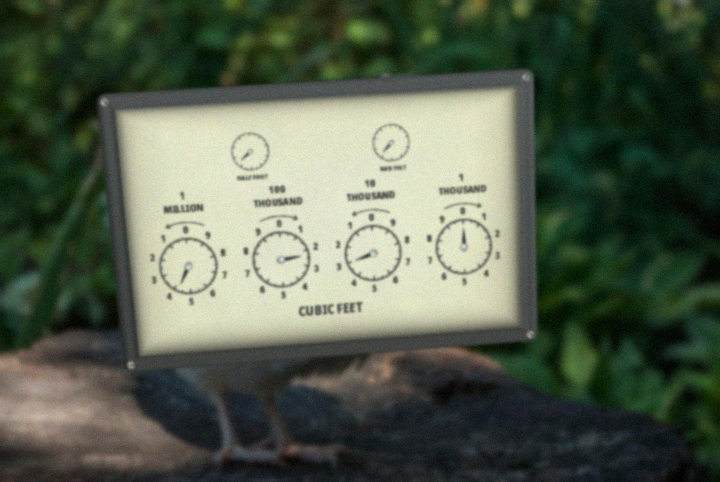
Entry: 423000 ft³
